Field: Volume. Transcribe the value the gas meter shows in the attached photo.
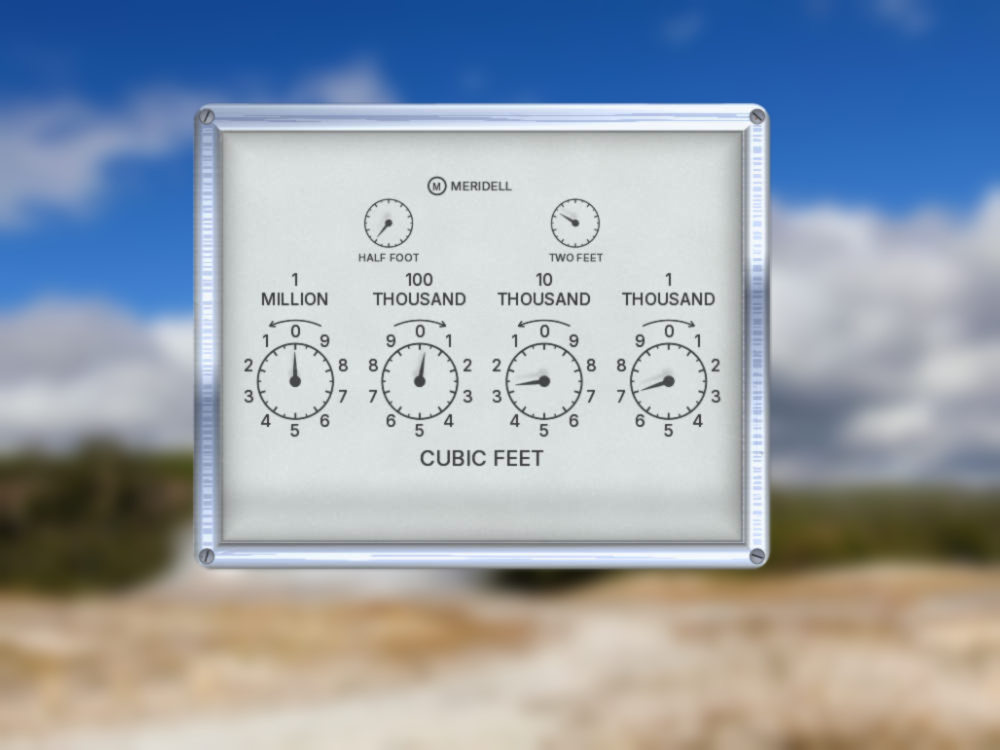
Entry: 2700 ft³
